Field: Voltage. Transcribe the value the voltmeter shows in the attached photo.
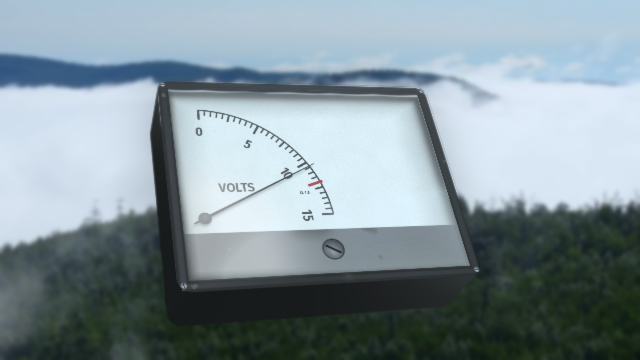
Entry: 10.5 V
